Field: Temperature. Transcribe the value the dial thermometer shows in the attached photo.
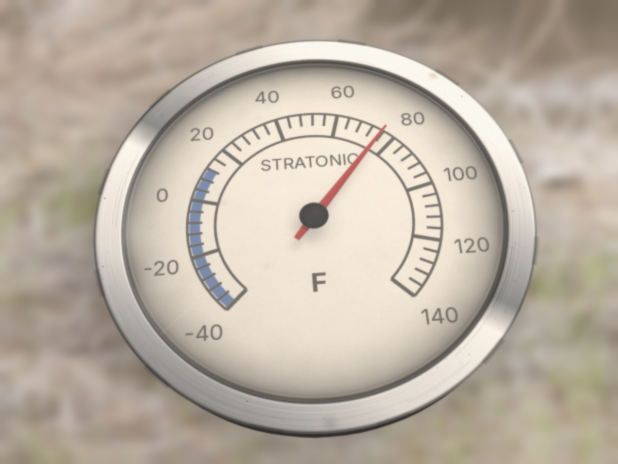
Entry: 76 °F
